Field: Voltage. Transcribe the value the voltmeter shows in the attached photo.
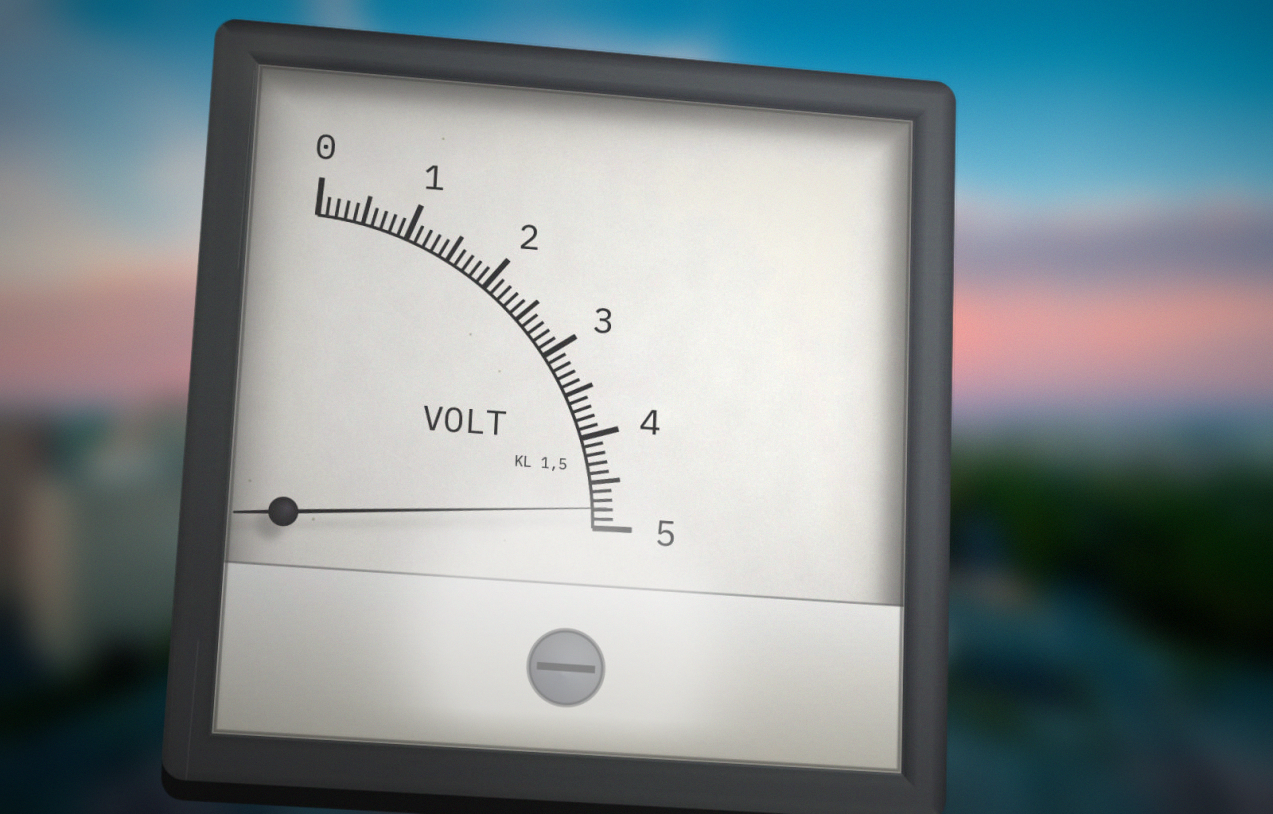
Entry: 4.8 V
